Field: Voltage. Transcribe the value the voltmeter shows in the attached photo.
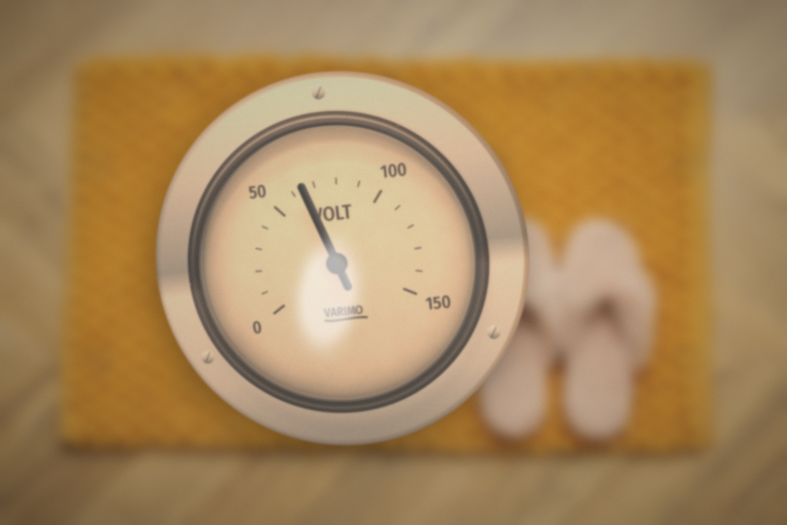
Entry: 65 V
